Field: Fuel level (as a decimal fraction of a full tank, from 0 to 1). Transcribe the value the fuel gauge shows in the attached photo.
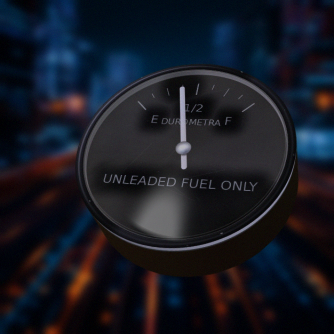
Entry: 0.375
